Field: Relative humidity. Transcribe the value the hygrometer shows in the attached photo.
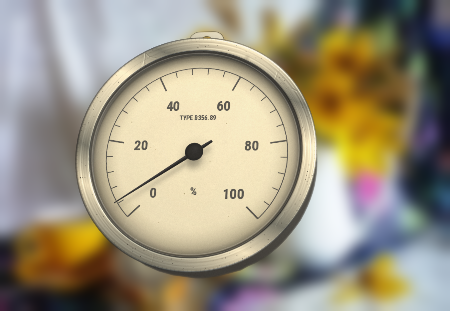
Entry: 4 %
